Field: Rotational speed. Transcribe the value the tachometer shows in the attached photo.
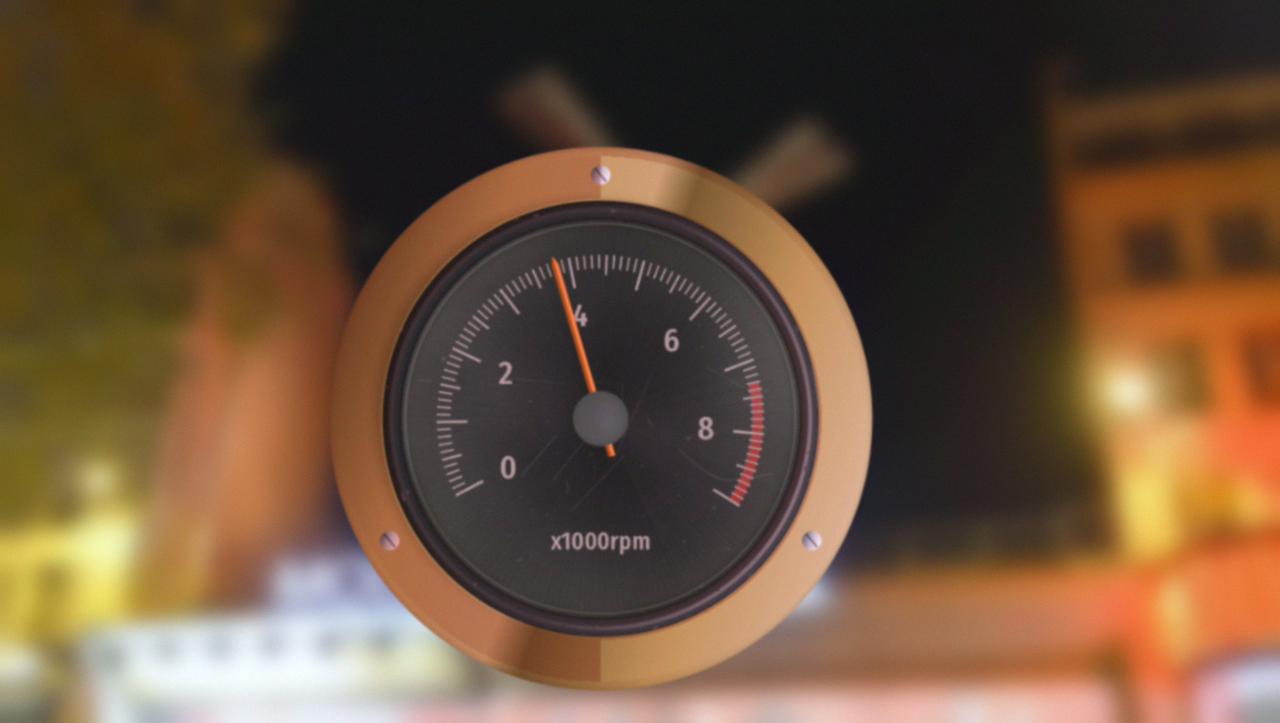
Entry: 3800 rpm
